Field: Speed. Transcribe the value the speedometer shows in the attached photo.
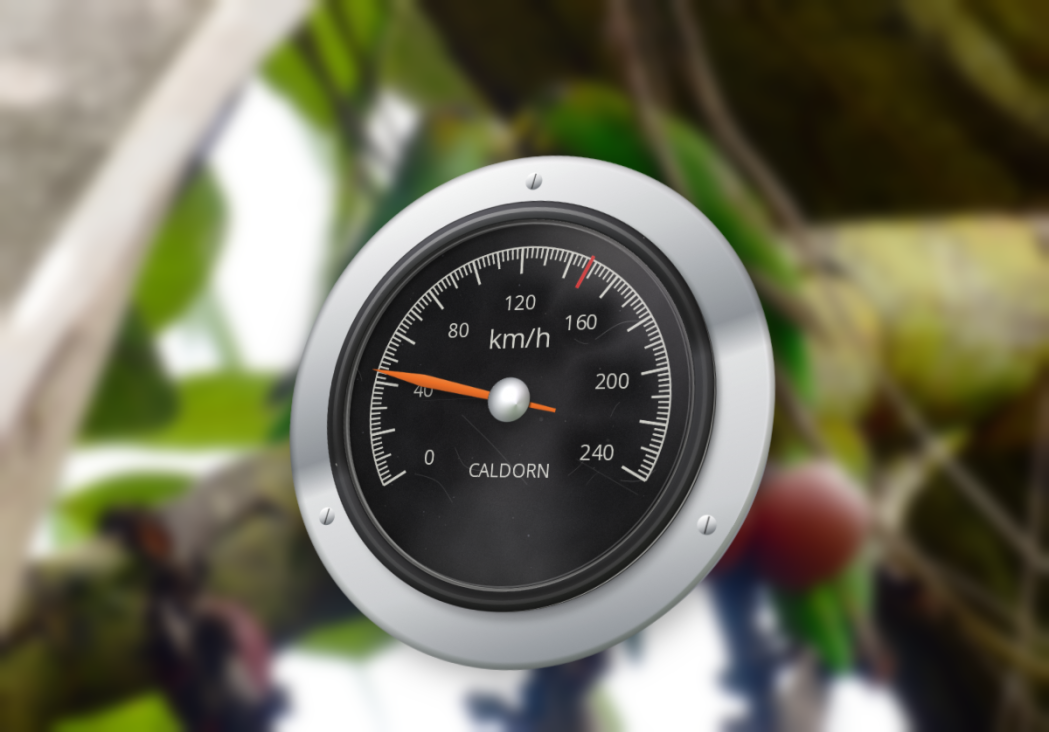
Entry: 44 km/h
